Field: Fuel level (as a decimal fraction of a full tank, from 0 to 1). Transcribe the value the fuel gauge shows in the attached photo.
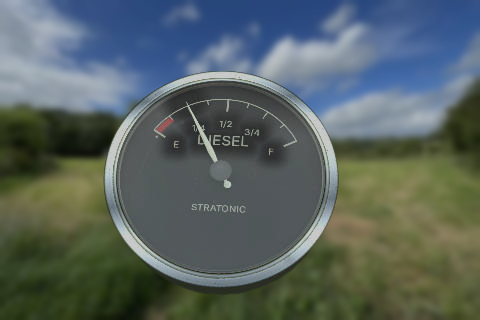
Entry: 0.25
